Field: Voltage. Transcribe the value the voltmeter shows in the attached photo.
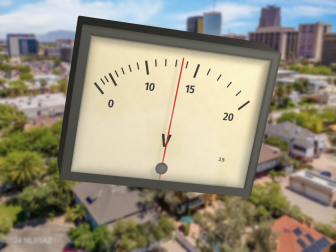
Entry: 13.5 V
